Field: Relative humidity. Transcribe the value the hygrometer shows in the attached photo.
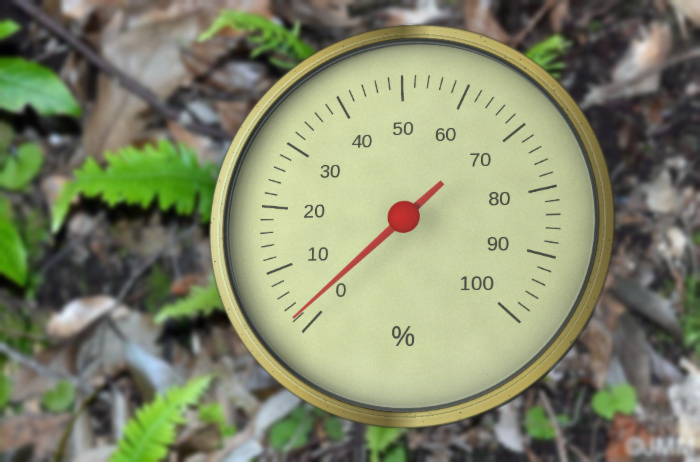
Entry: 2 %
